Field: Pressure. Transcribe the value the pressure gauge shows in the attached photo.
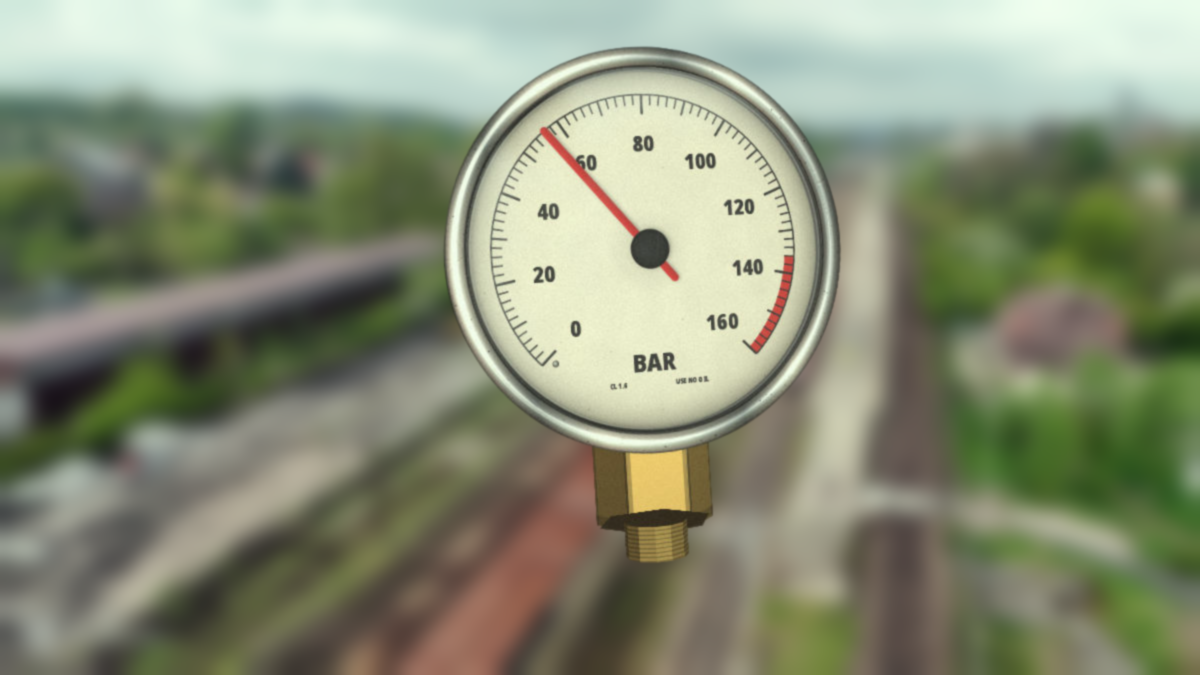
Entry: 56 bar
